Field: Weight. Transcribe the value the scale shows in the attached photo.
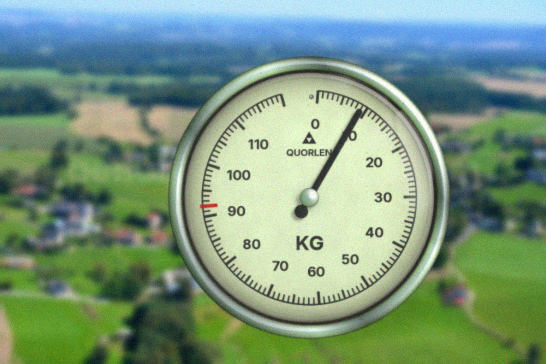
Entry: 9 kg
